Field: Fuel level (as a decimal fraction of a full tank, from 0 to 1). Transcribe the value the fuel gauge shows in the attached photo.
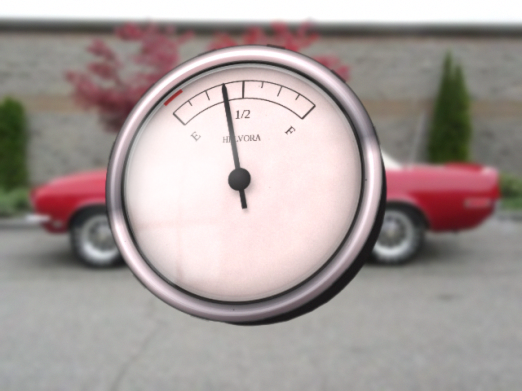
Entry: 0.375
